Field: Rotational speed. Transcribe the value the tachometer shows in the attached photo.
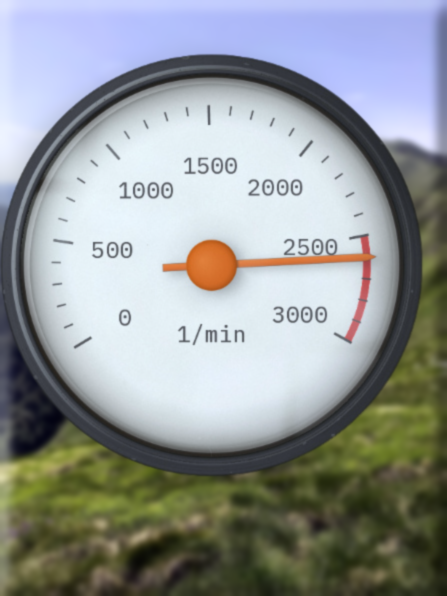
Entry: 2600 rpm
